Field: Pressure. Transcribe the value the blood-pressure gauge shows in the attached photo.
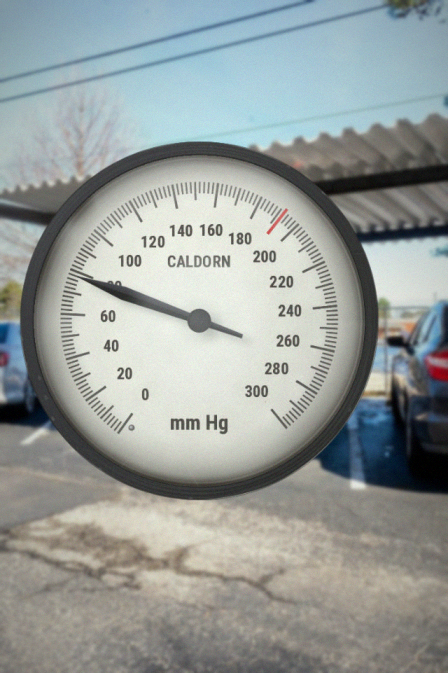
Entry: 78 mmHg
